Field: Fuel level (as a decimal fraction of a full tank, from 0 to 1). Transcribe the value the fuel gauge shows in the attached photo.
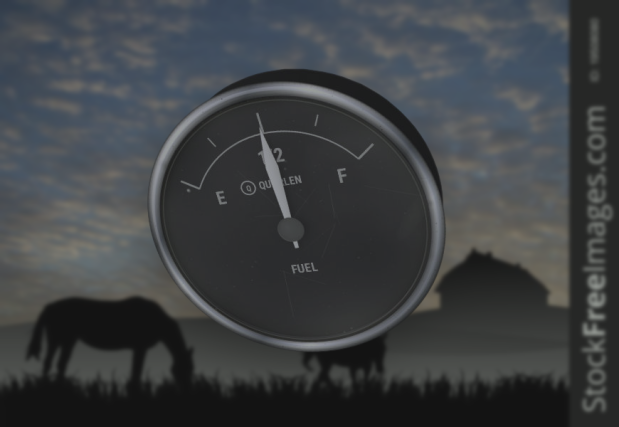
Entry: 0.5
